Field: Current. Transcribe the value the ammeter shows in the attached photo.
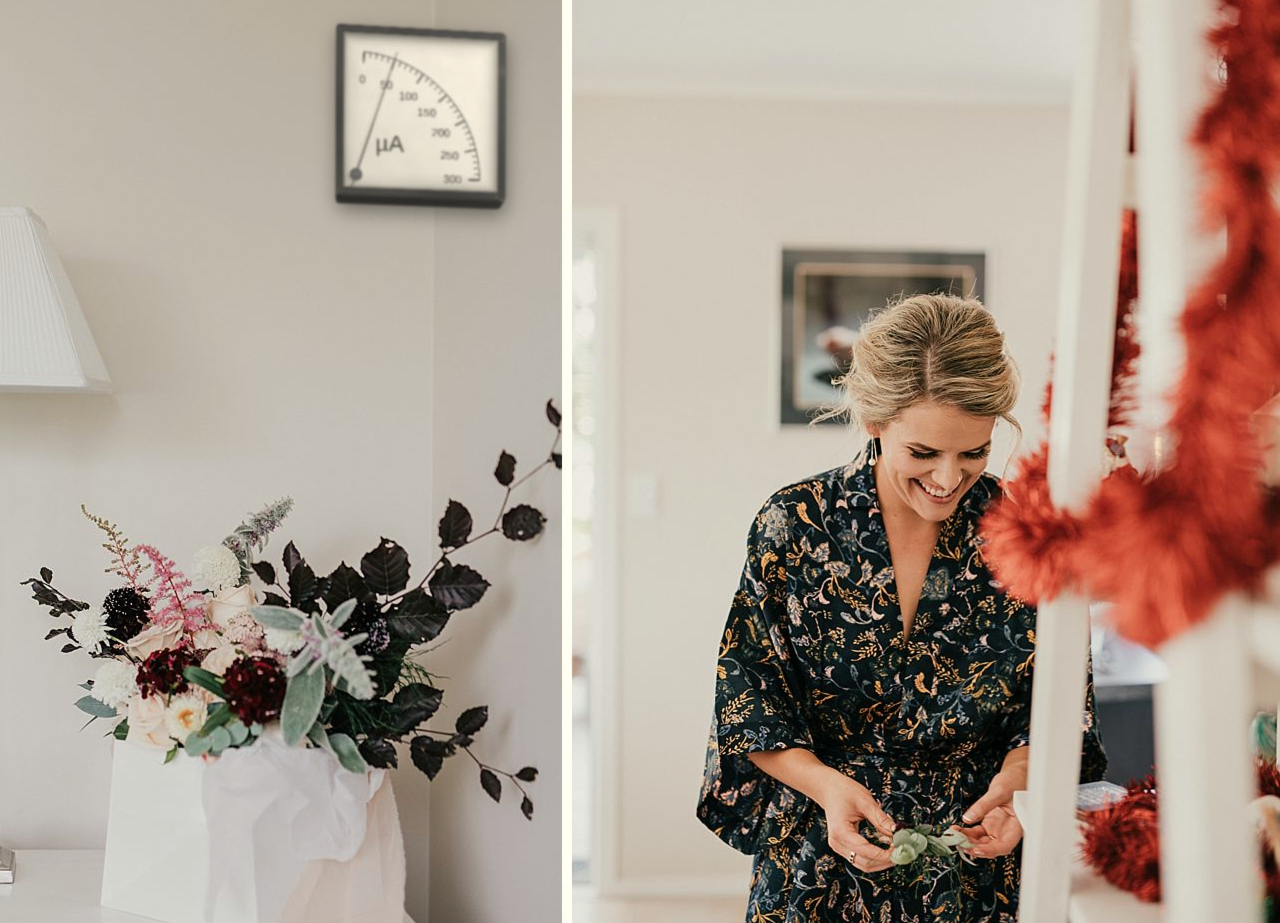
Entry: 50 µA
